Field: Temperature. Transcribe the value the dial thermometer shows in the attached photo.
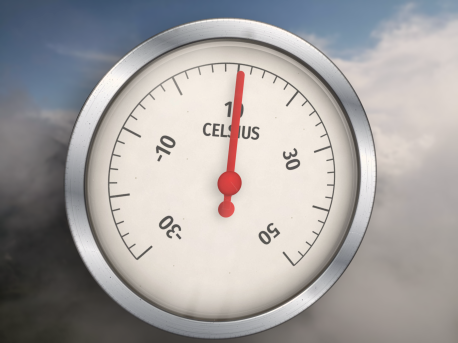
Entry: 10 °C
